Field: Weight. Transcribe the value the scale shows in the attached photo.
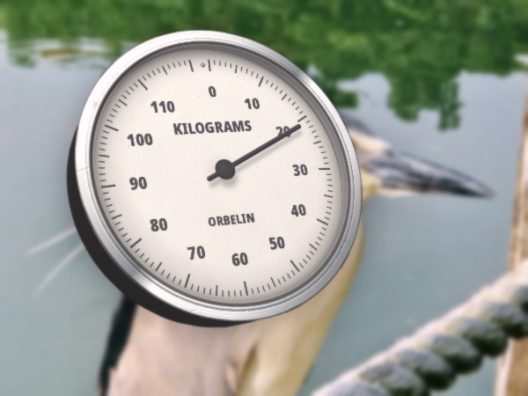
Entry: 21 kg
